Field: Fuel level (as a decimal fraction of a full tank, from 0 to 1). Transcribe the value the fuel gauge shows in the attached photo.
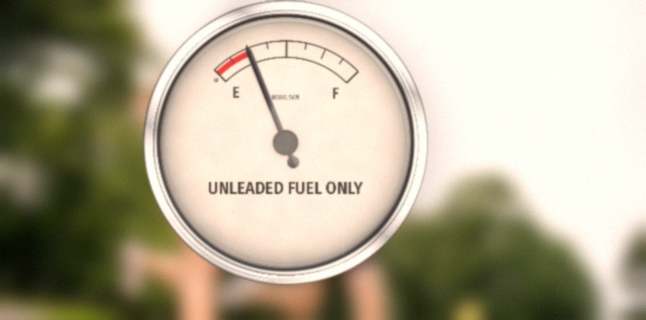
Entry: 0.25
